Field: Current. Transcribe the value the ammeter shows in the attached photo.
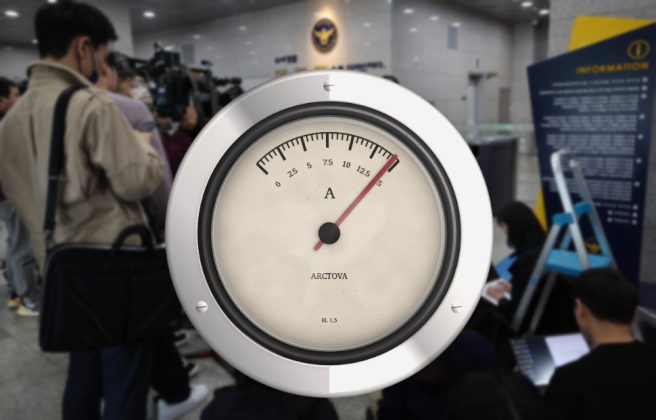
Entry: 14.5 A
